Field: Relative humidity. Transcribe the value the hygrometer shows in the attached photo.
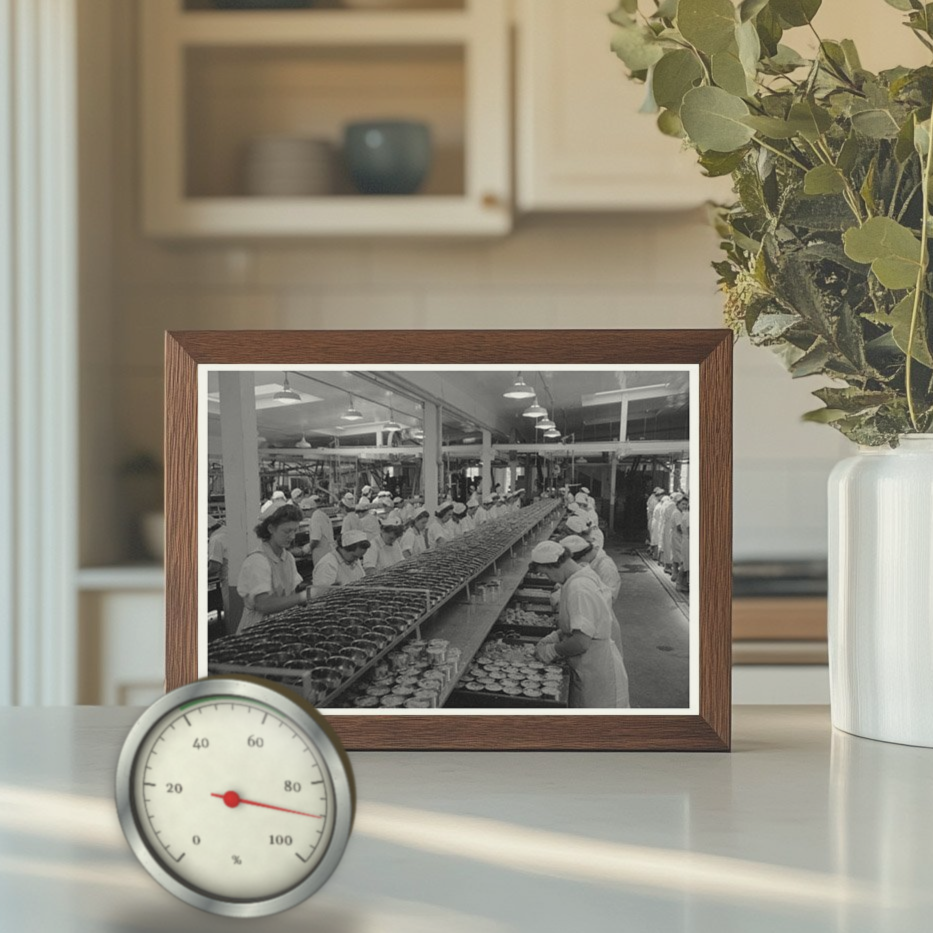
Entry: 88 %
